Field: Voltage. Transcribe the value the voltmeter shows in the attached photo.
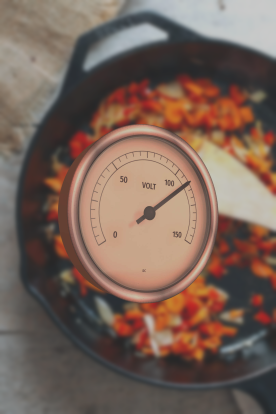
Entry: 110 V
